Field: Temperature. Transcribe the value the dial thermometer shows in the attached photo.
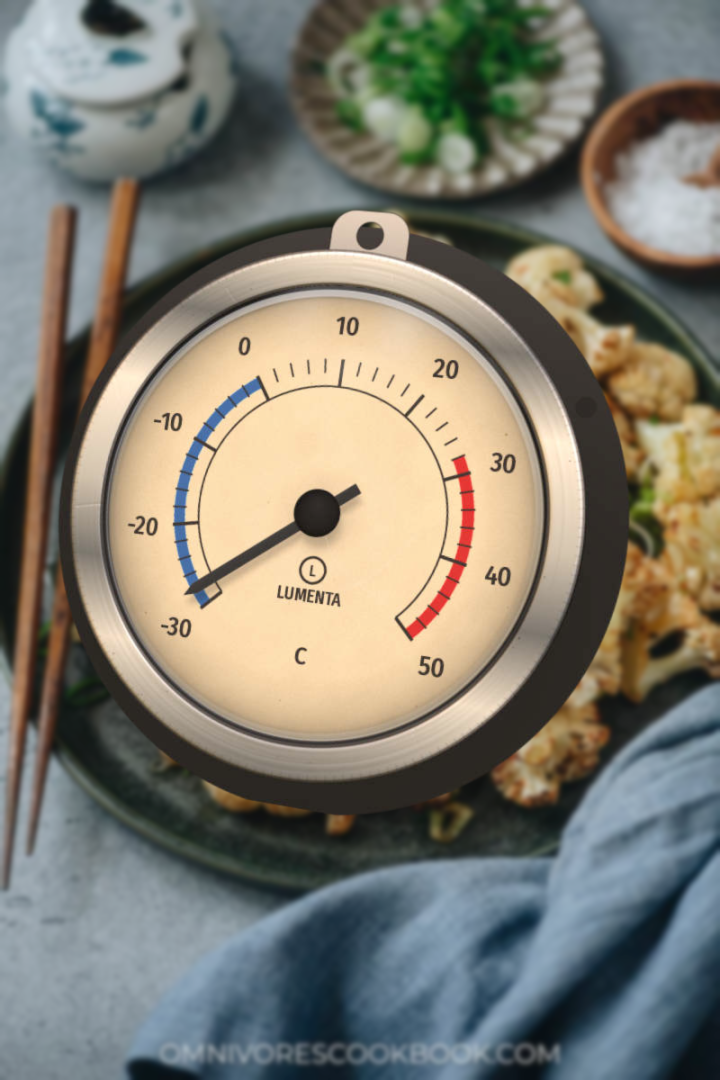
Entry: -28 °C
